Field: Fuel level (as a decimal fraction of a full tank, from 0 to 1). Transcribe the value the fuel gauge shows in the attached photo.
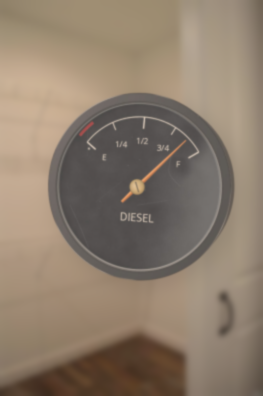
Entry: 0.875
